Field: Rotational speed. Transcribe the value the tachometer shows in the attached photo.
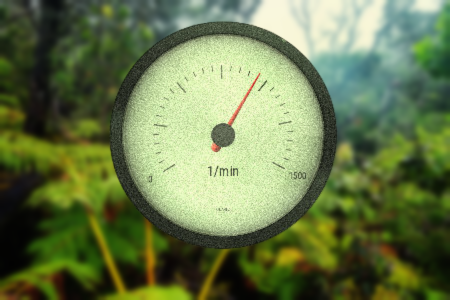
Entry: 950 rpm
